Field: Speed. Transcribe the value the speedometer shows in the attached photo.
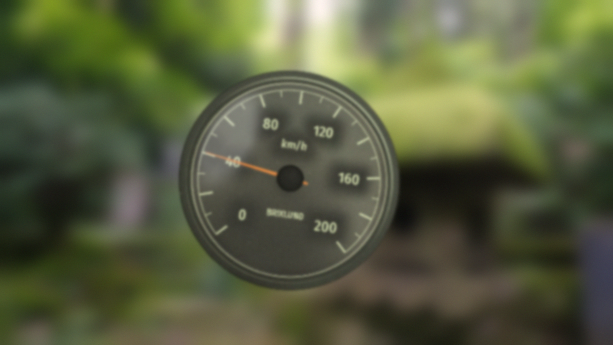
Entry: 40 km/h
